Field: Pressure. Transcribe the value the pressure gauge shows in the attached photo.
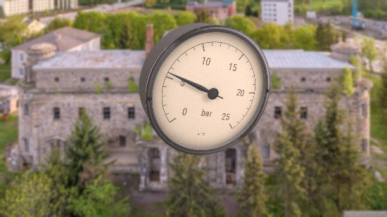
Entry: 5.5 bar
